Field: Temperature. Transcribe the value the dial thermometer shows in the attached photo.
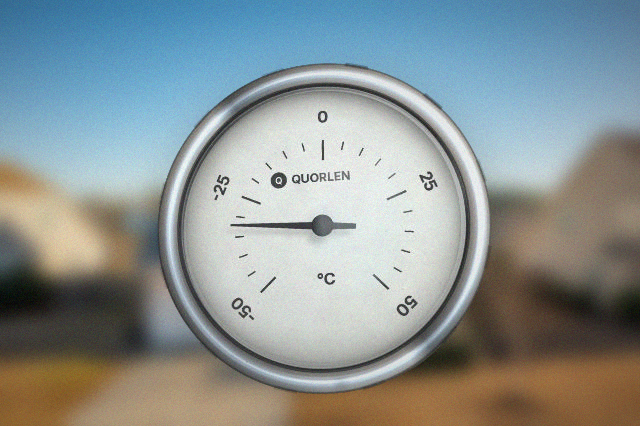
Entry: -32.5 °C
